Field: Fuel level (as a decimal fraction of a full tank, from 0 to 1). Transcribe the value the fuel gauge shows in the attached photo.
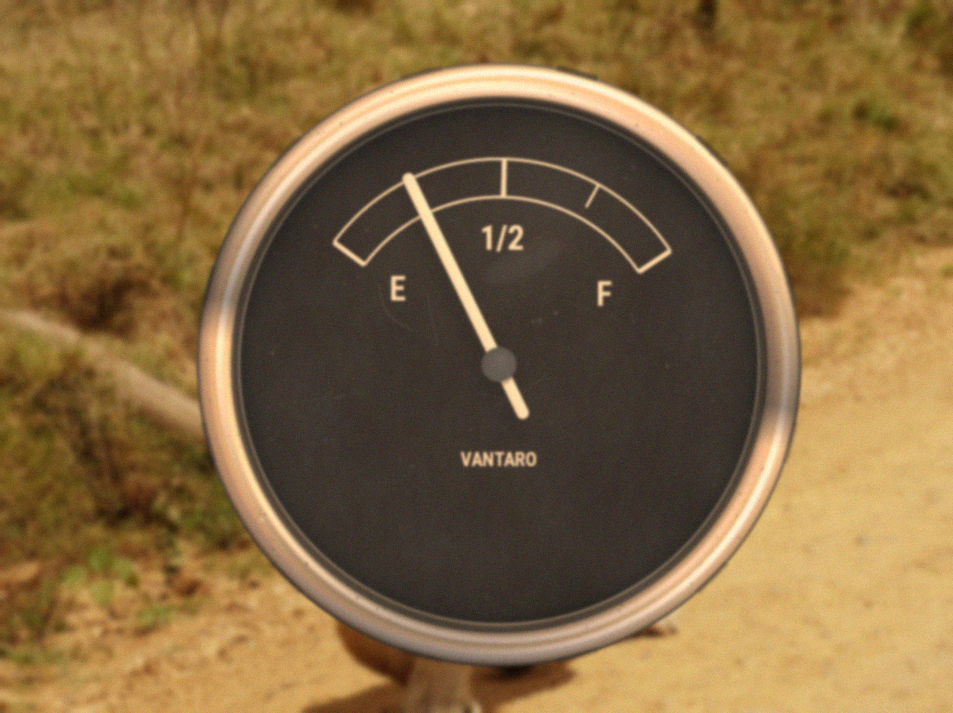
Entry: 0.25
